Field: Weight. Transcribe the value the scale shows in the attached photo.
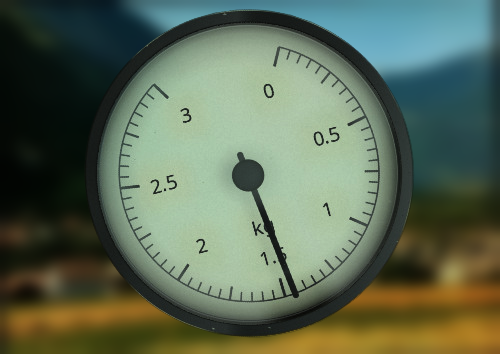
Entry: 1.45 kg
